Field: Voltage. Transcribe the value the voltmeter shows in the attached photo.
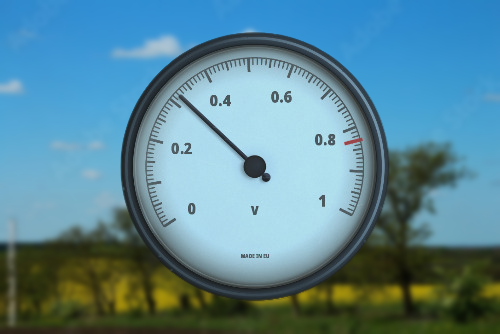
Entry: 0.32 V
